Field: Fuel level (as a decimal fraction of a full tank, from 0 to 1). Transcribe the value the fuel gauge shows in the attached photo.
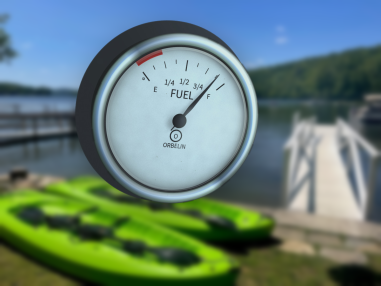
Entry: 0.875
